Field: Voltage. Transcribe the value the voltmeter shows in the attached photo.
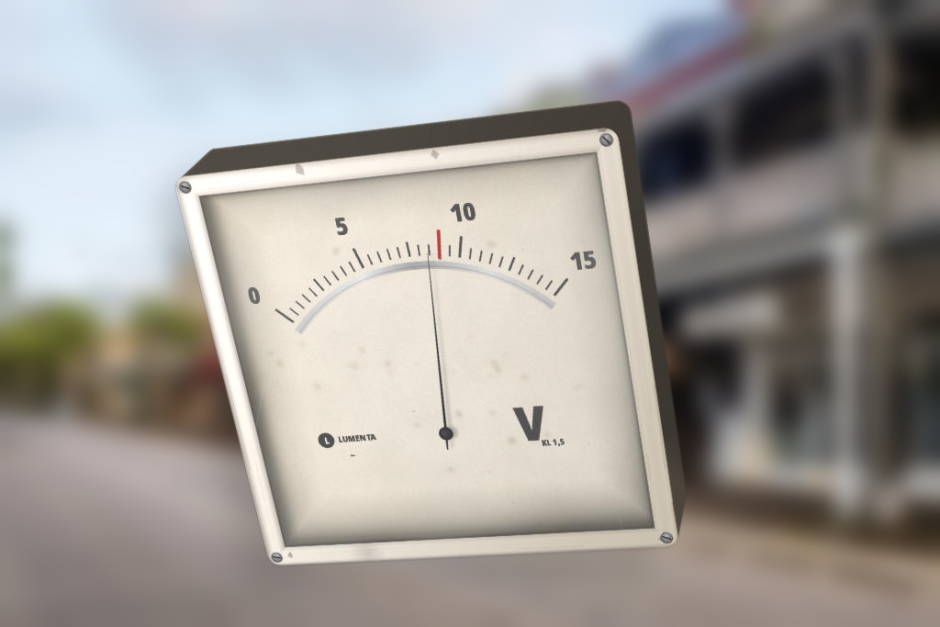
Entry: 8.5 V
